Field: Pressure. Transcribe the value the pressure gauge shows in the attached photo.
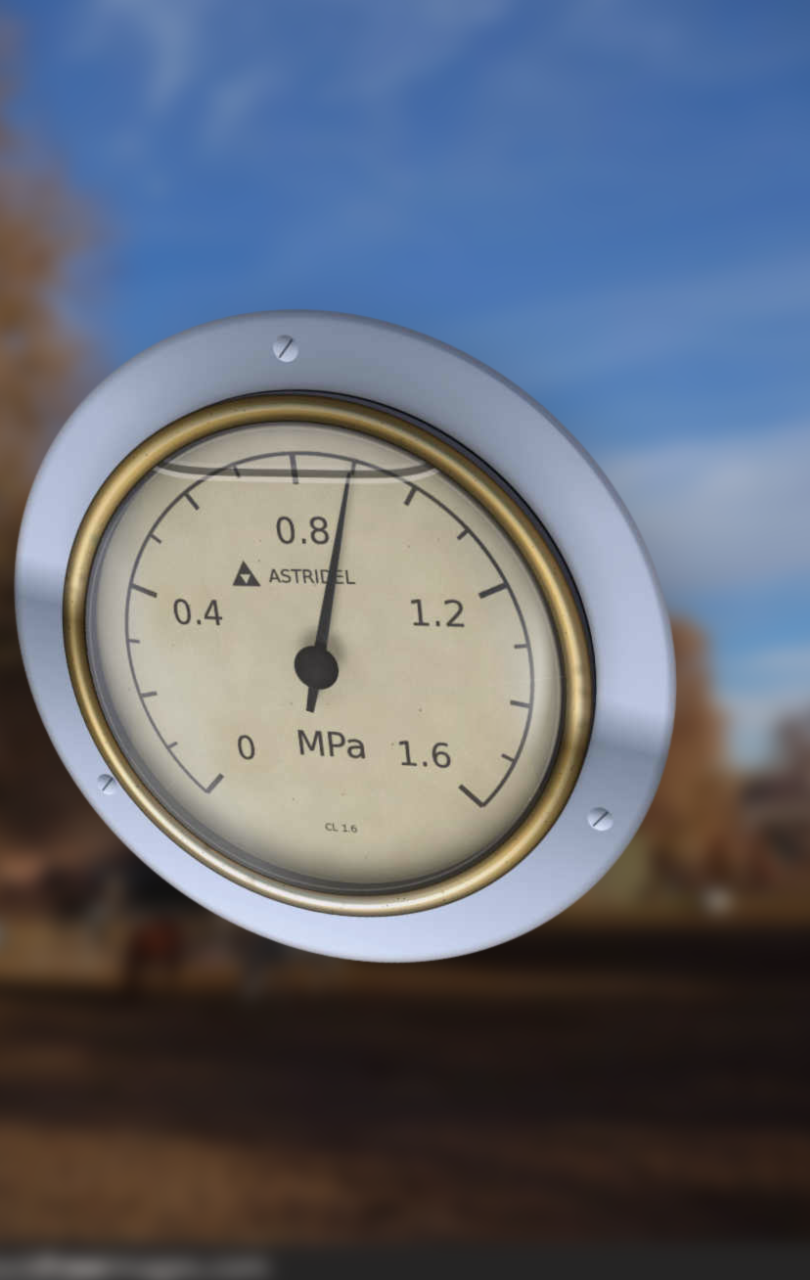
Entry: 0.9 MPa
